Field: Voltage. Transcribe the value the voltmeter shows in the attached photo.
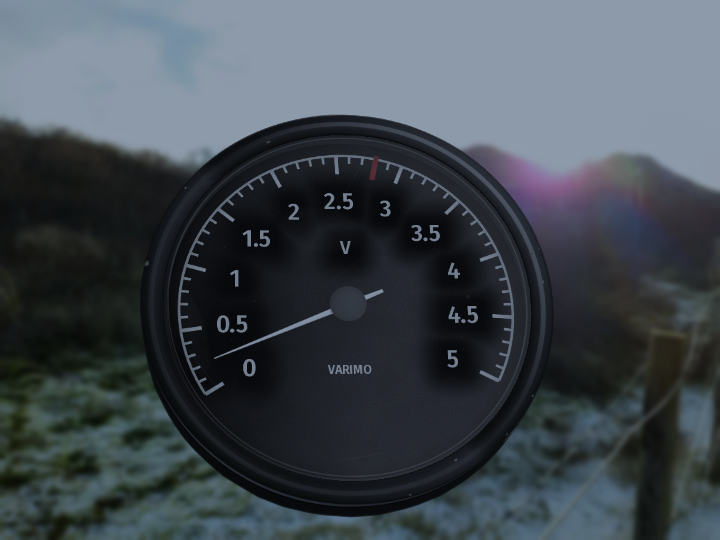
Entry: 0.2 V
